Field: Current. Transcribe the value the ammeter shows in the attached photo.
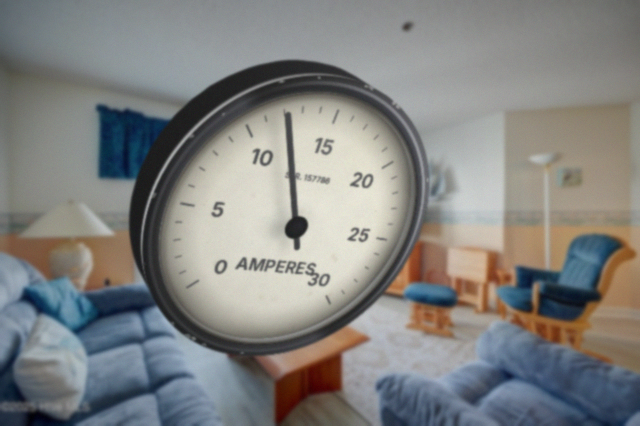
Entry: 12 A
